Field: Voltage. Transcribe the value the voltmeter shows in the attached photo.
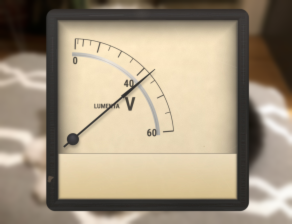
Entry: 42.5 V
